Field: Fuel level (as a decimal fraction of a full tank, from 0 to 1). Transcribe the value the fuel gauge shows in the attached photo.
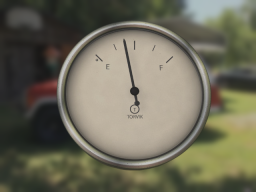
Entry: 0.375
